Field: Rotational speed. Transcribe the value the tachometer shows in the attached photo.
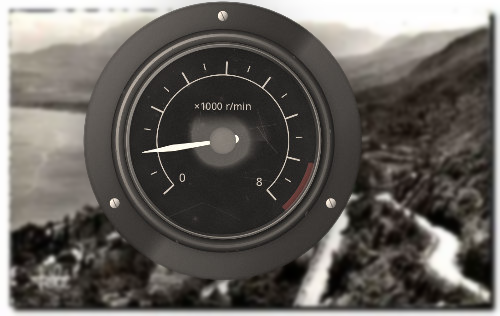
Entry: 1000 rpm
